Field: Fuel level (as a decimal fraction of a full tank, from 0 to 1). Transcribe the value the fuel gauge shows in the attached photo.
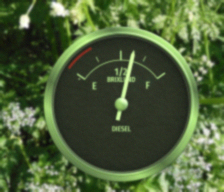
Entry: 0.625
